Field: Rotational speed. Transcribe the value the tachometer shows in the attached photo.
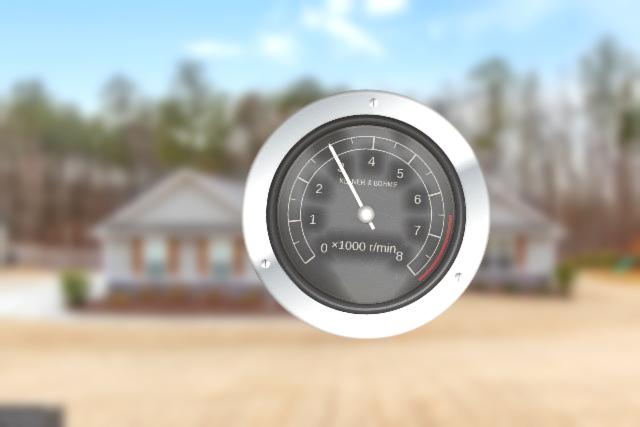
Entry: 3000 rpm
